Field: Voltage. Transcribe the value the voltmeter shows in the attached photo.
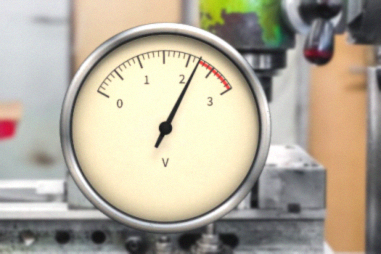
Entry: 2.2 V
